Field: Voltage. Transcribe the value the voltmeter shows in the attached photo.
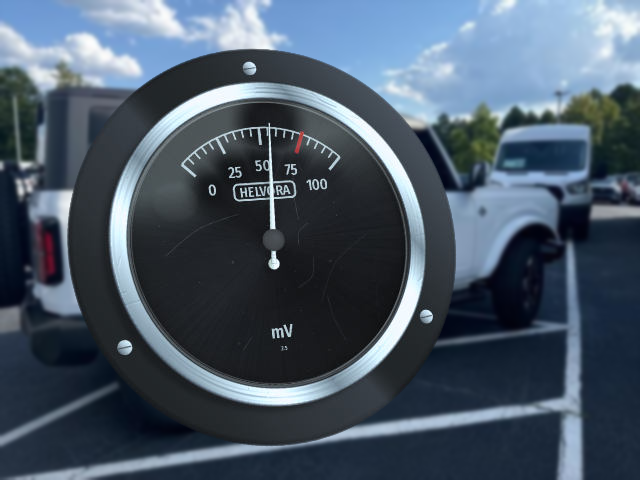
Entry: 55 mV
